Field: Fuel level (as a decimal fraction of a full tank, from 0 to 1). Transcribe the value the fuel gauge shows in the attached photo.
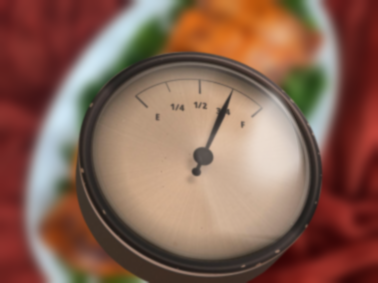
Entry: 0.75
